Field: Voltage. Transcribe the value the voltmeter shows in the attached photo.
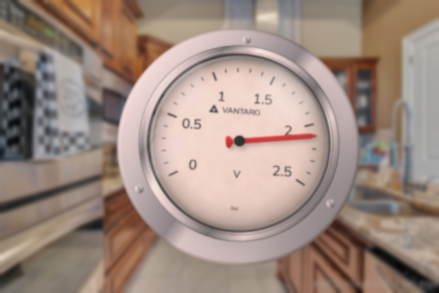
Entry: 2.1 V
